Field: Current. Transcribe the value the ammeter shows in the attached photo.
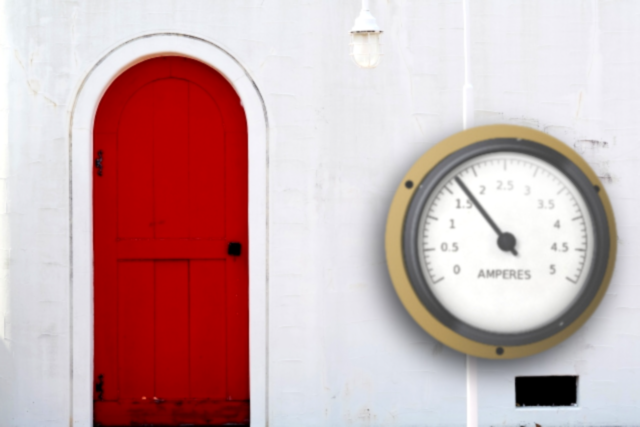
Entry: 1.7 A
